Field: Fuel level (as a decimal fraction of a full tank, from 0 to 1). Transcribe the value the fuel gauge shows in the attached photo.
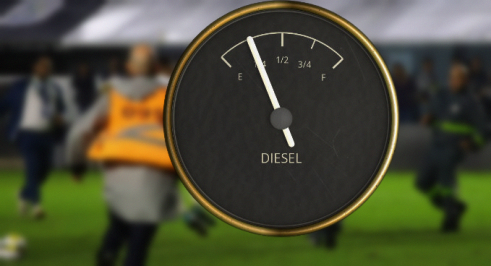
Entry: 0.25
